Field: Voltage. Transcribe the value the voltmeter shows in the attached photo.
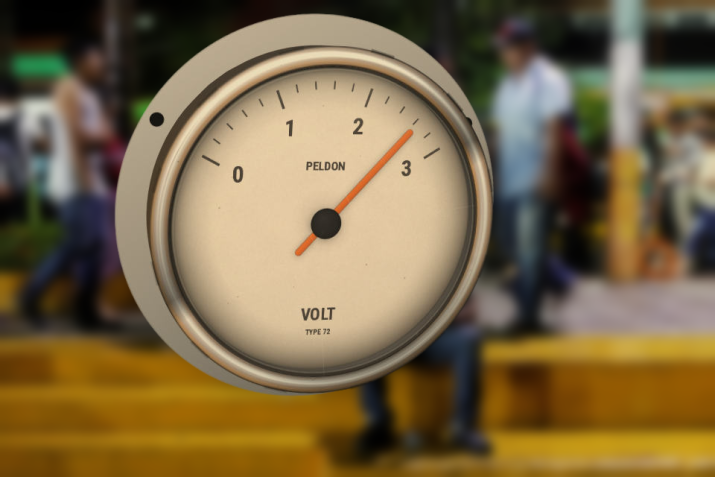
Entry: 2.6 V
